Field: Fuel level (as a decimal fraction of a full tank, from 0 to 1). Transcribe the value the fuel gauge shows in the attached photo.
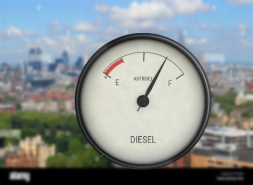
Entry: 0.75
